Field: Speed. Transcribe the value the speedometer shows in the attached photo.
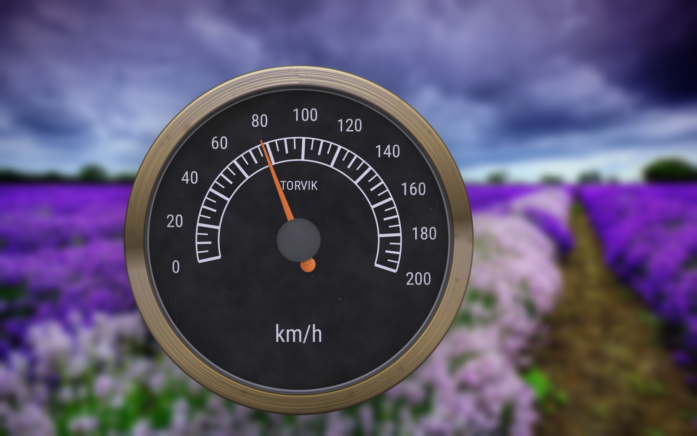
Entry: 77.5 km/h
